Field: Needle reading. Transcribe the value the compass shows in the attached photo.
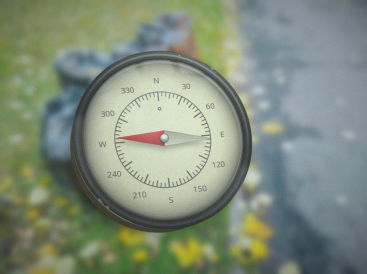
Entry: 275 °
